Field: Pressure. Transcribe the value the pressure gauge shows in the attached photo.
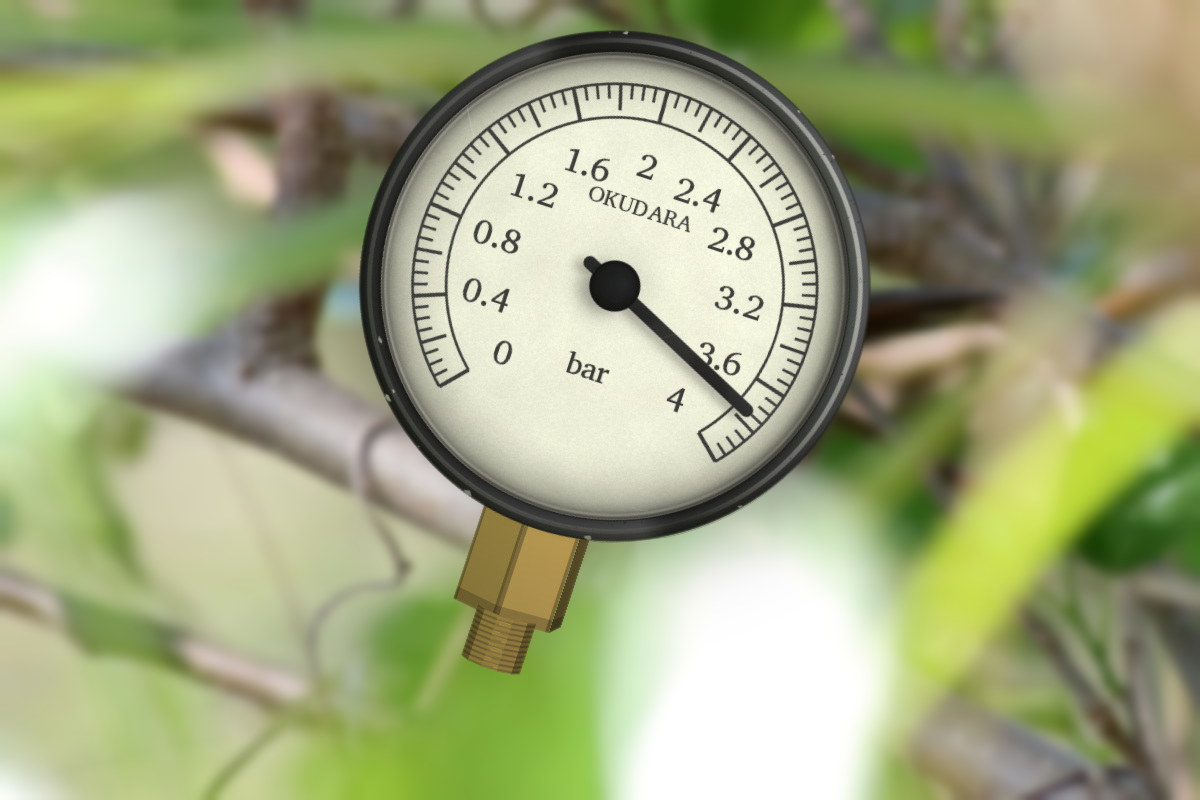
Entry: 3.75 bar
